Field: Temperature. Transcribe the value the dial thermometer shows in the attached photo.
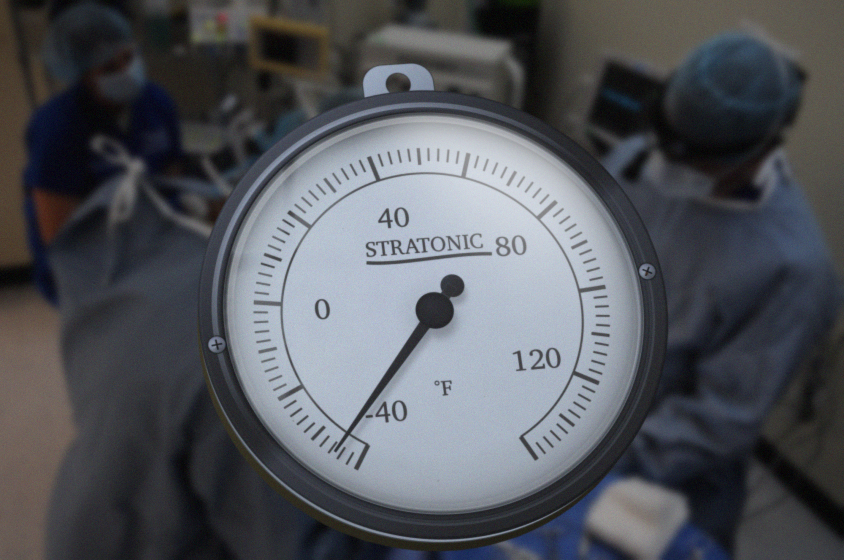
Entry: -35 °F
